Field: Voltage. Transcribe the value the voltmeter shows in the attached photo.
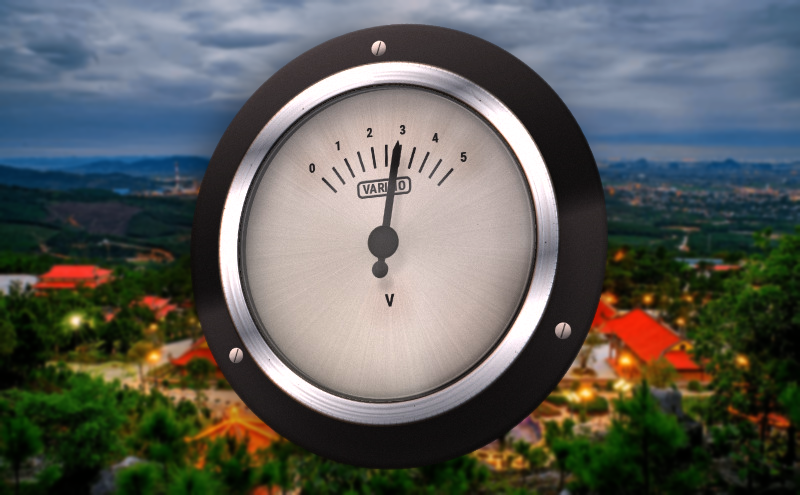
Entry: 3 V
